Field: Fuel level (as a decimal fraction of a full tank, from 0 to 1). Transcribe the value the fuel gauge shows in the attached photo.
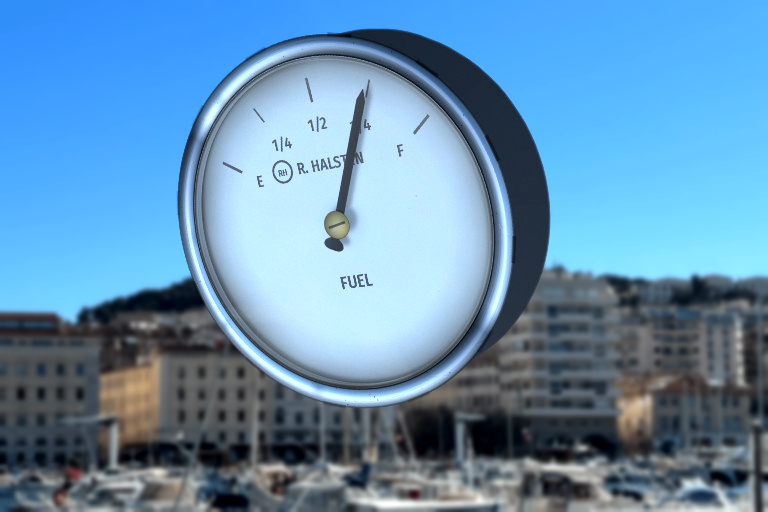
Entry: 0.75
